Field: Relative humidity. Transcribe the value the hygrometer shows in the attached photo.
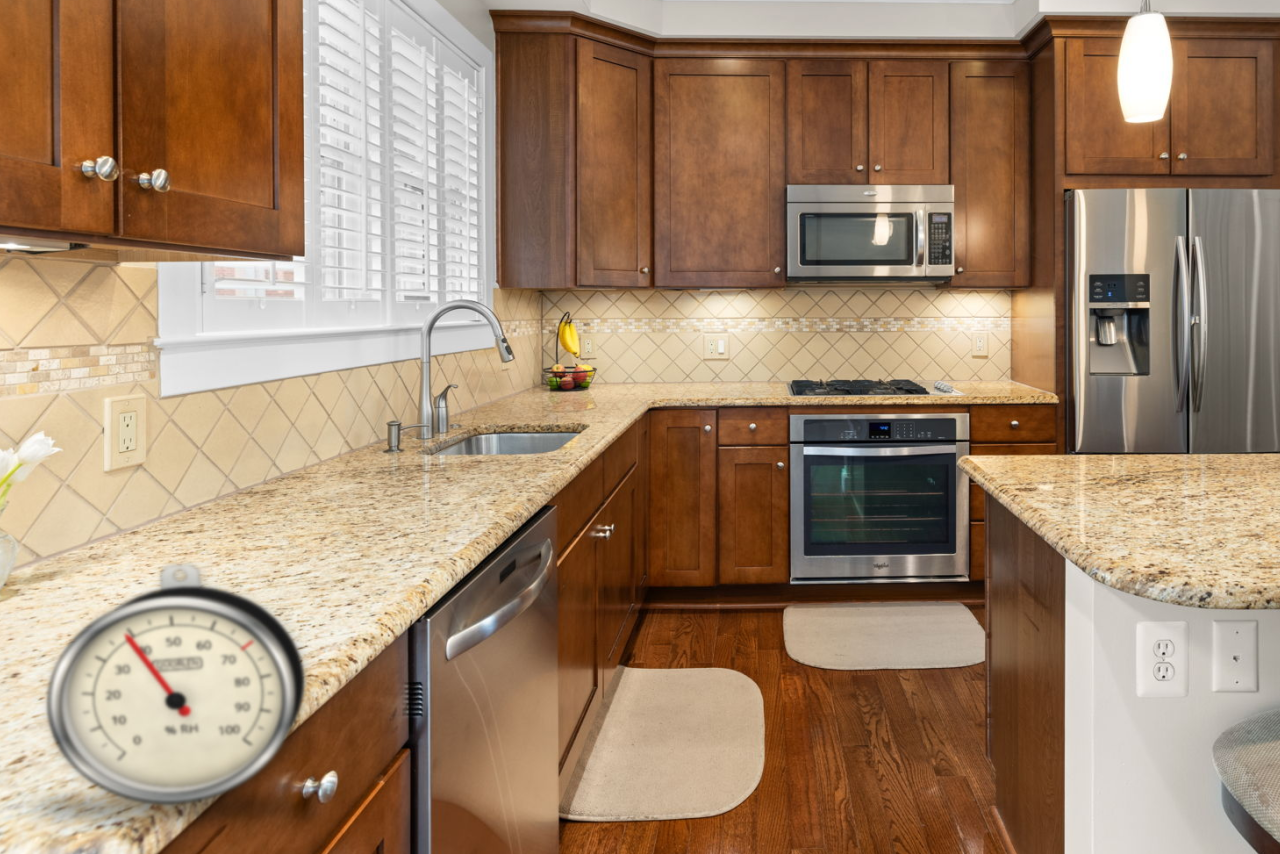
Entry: 40 %
